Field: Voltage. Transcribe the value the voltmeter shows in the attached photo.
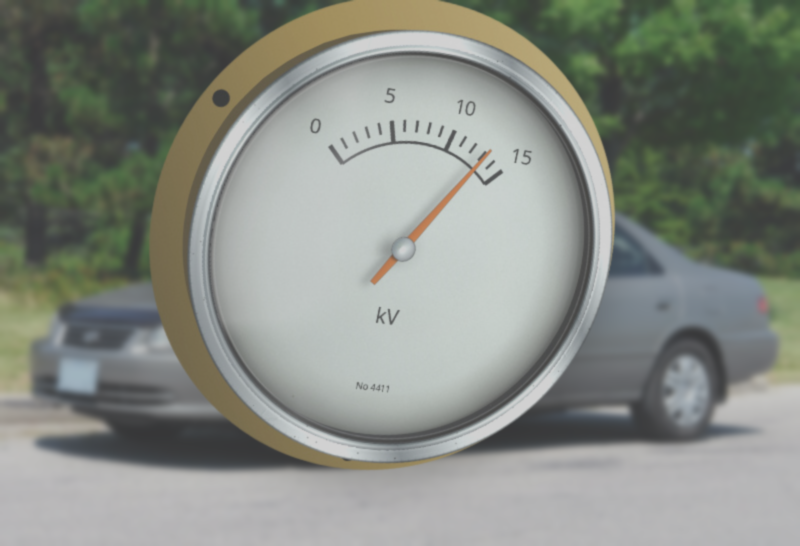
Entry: 13 kV
